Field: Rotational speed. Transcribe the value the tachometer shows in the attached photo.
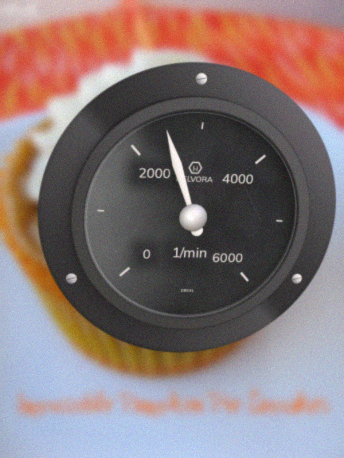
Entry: 2500 rpm
